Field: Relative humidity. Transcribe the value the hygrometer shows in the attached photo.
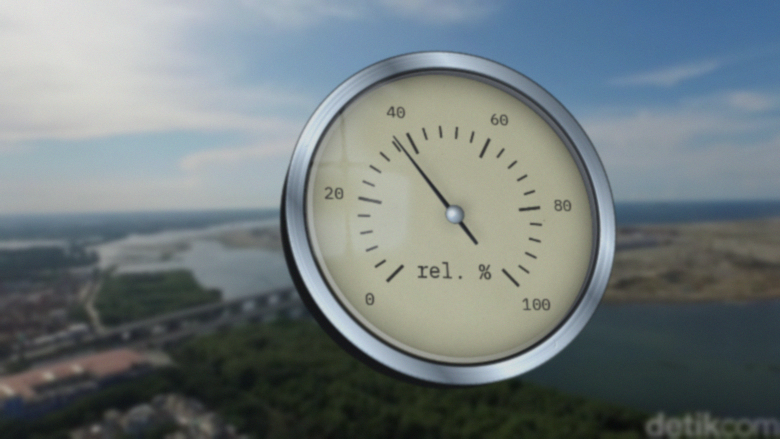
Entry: 36 %
